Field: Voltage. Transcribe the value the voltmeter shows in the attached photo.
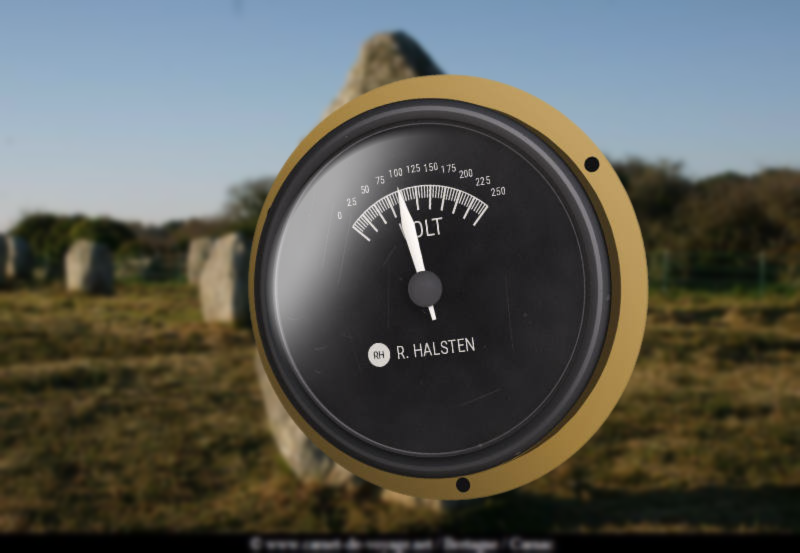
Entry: 100 V
